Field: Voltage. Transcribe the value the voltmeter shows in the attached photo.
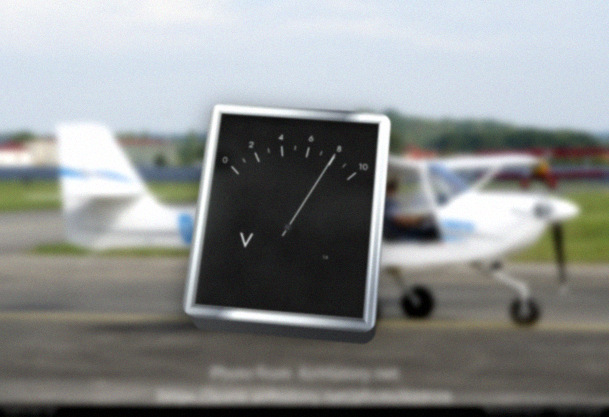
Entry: 8 V
